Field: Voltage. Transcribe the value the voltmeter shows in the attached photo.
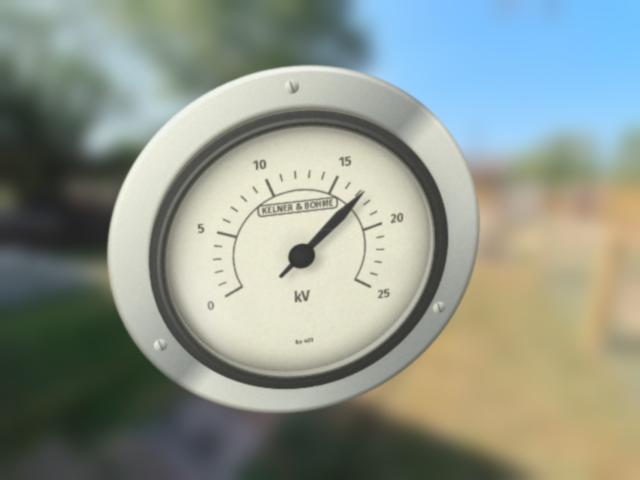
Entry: 17 kV
